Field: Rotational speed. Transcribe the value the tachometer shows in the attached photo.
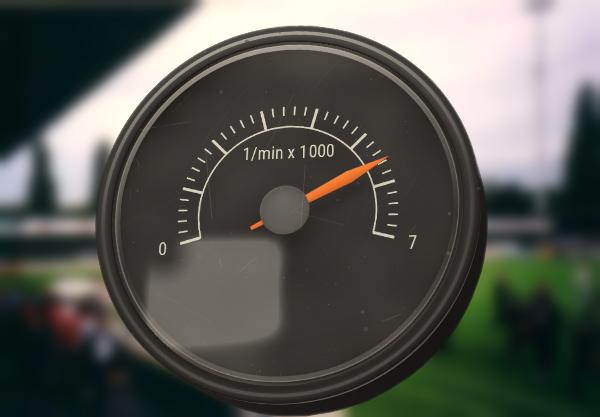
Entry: 5600 rpm
